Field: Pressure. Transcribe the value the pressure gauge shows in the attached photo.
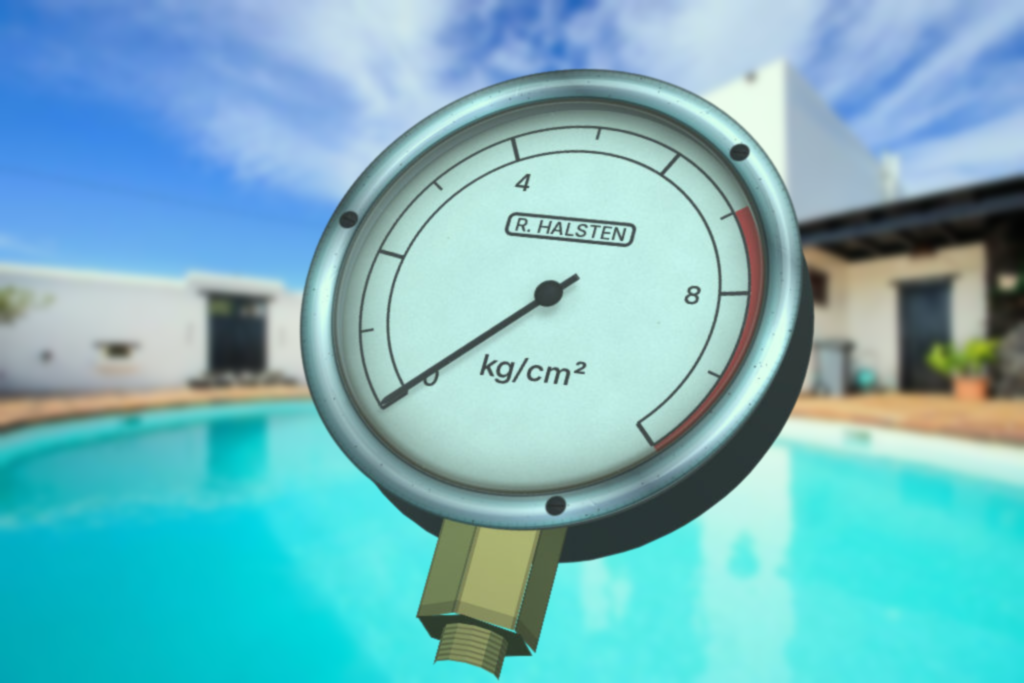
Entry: 0 kg/cm²
